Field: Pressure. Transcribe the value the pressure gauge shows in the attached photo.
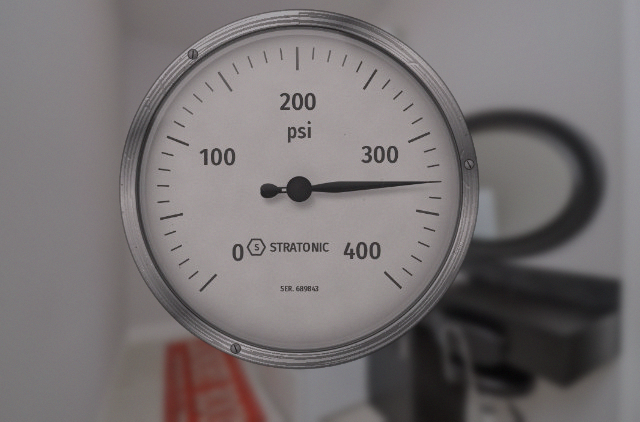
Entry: 330 psi
